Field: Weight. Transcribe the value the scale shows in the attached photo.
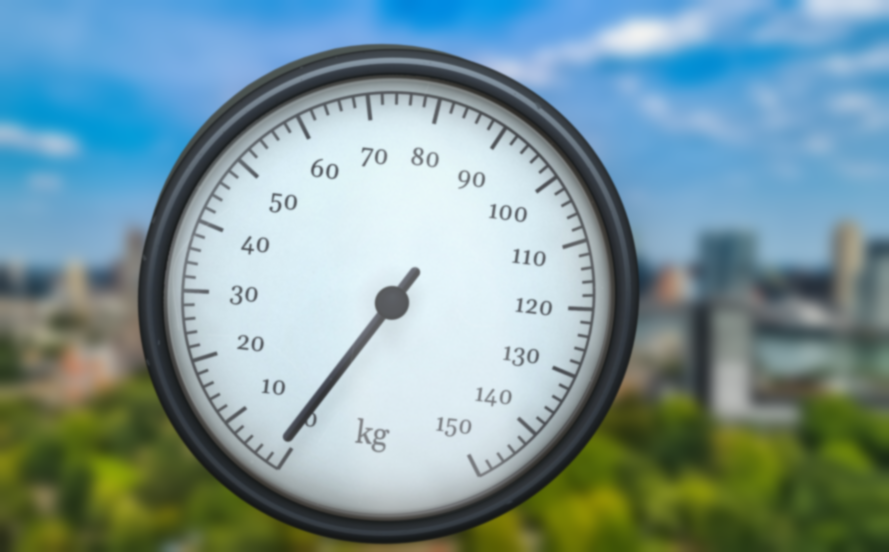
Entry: 2 kg
